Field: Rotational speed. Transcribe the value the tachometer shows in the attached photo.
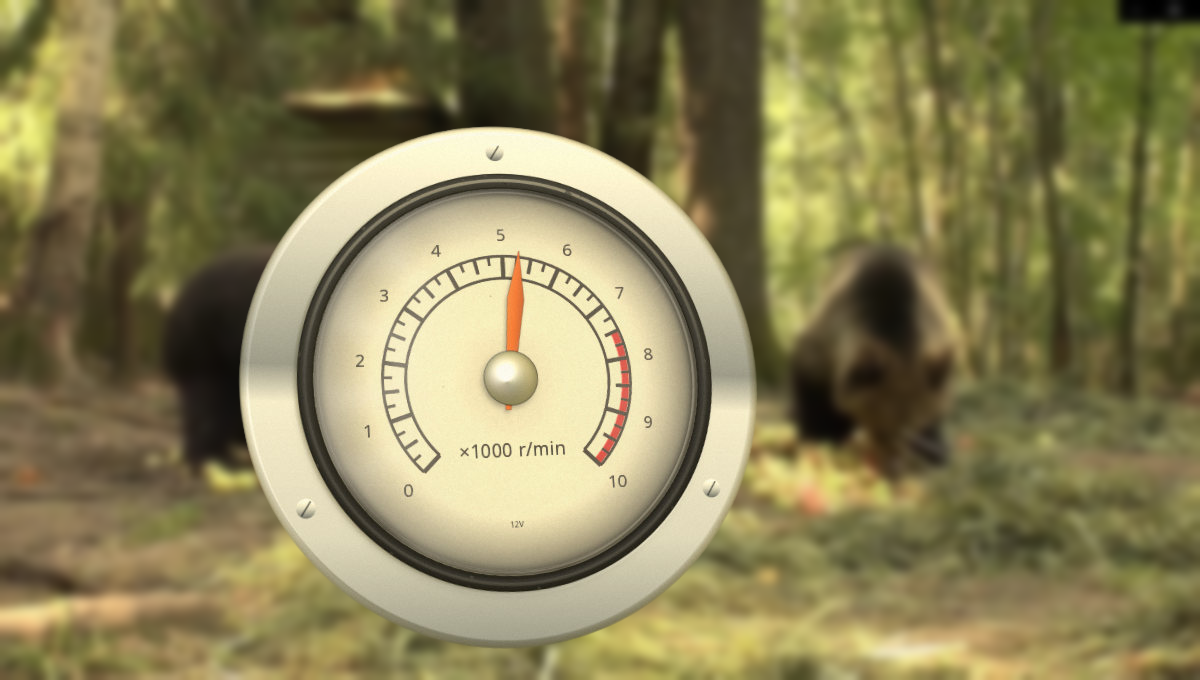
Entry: 5250 rpm
